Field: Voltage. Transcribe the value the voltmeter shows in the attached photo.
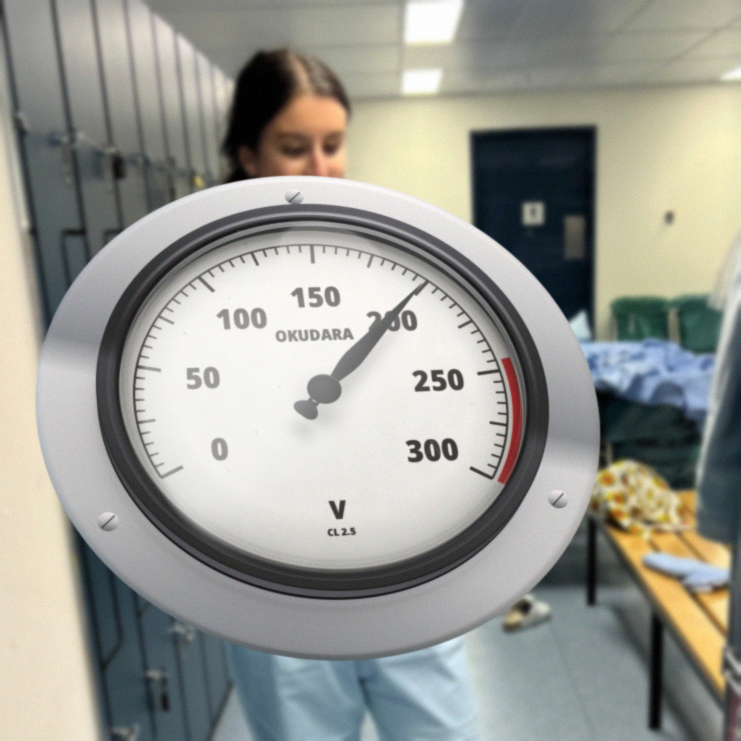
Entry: 200 V
